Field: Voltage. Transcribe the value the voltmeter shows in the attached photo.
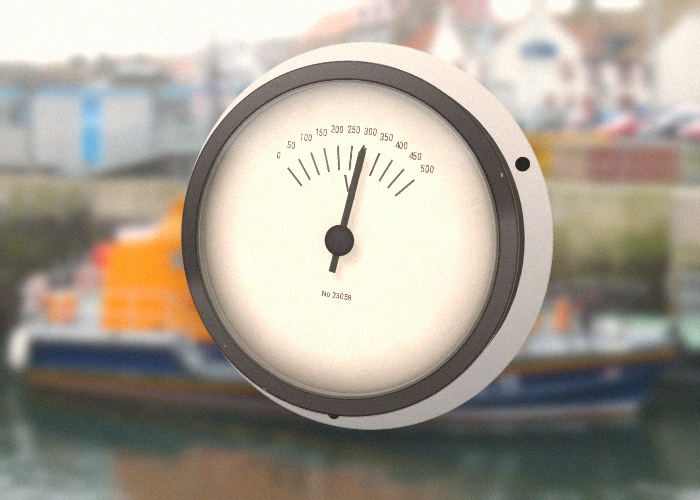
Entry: 300 V
